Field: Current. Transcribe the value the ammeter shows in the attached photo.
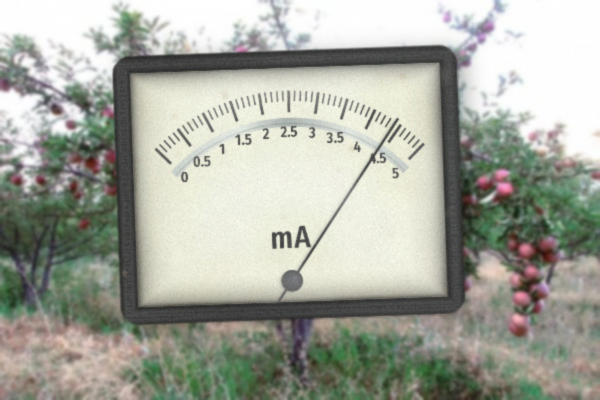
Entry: 4.4 mA
